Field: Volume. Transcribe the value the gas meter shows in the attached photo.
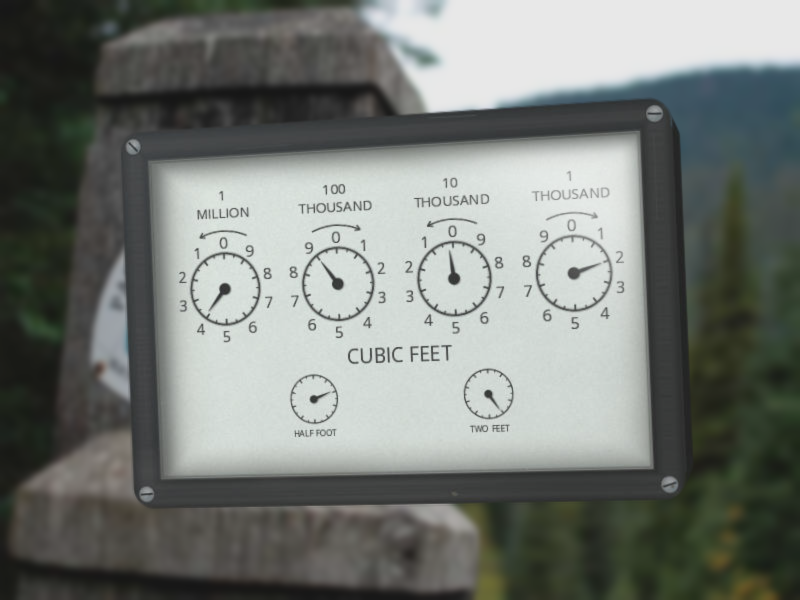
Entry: 390200 ft³
